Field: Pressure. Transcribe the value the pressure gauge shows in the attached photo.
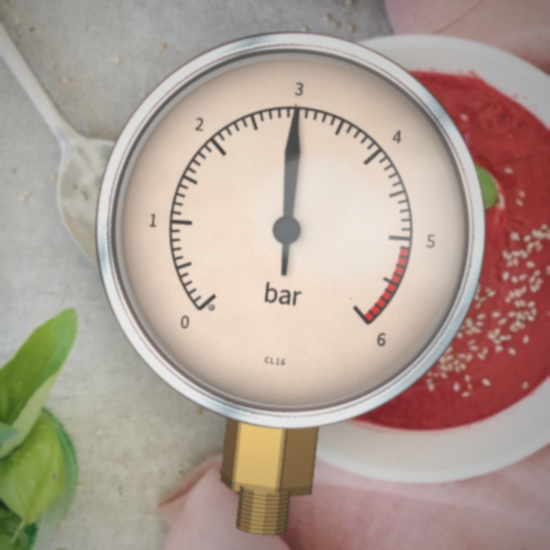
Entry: 3 bar
